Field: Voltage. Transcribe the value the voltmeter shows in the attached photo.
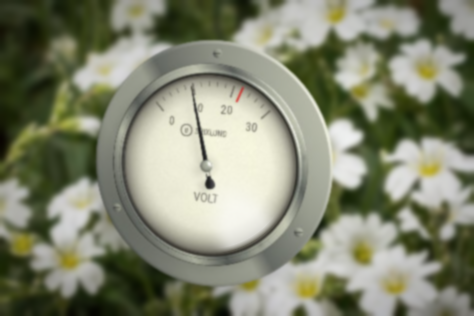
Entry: 10 V
